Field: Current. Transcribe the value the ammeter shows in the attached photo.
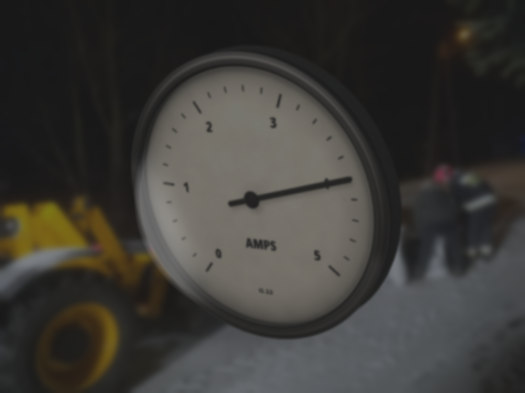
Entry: 4 A
